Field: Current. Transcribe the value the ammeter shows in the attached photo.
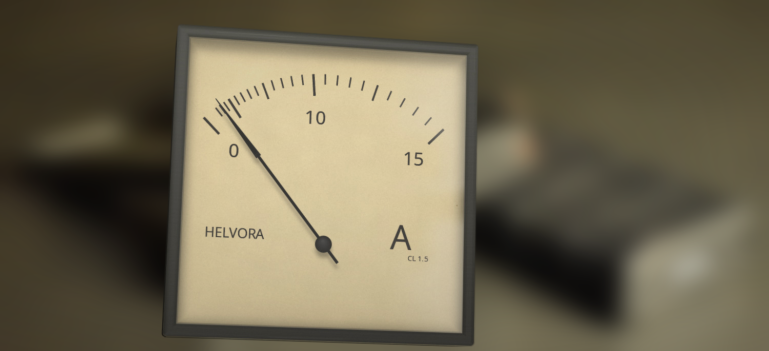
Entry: 4 A
